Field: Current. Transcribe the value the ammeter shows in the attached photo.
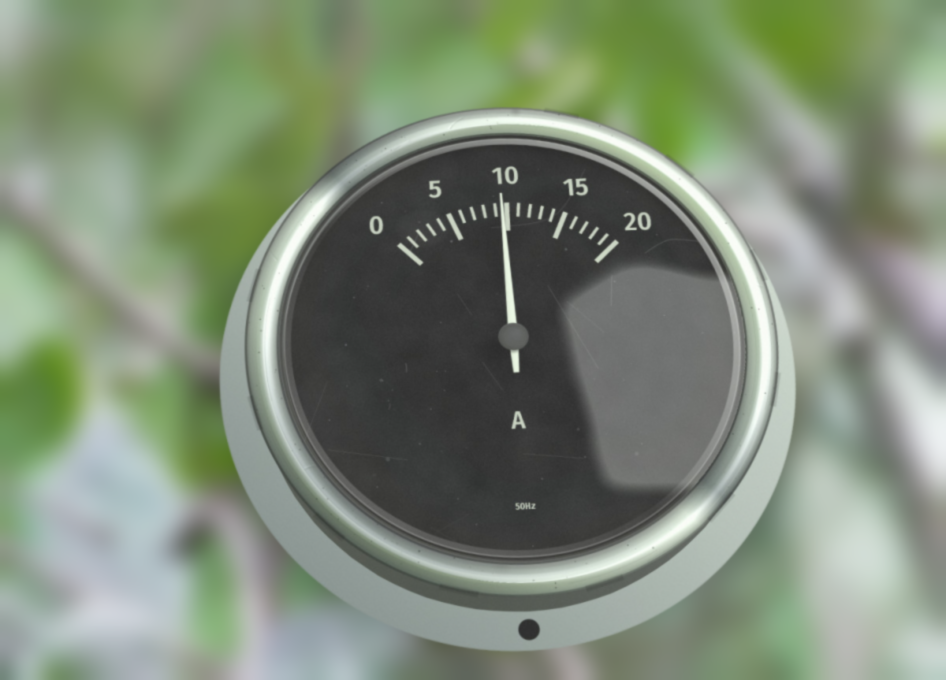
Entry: 9.5 A
